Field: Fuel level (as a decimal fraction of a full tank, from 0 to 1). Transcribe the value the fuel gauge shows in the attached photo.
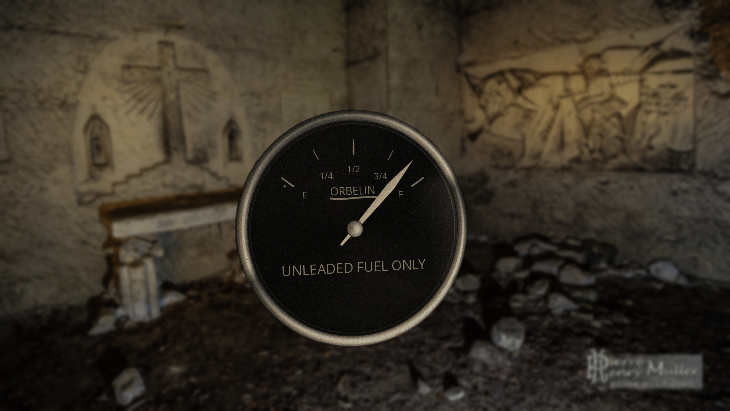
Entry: 0.875
